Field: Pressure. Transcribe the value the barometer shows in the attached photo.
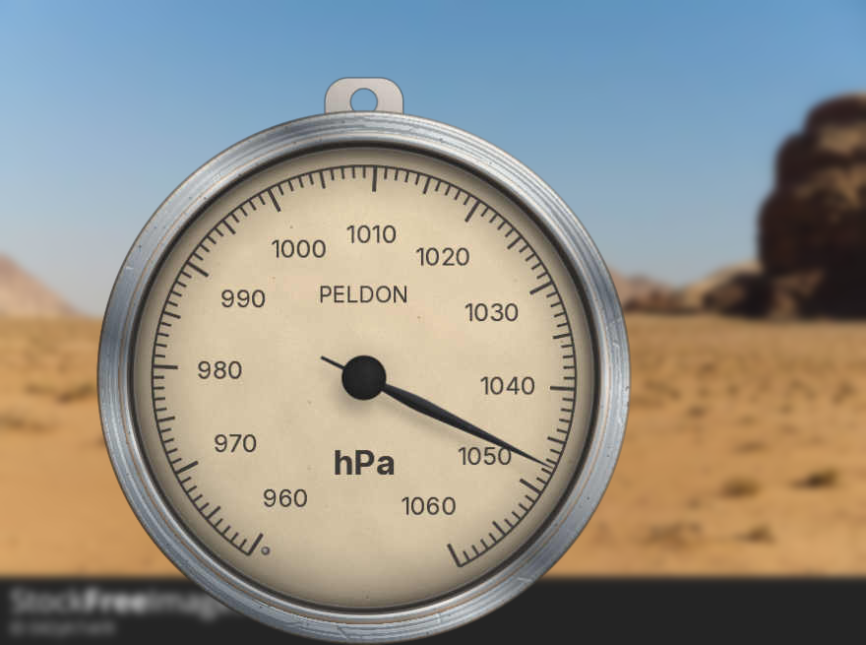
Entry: 1047.5 hPa
